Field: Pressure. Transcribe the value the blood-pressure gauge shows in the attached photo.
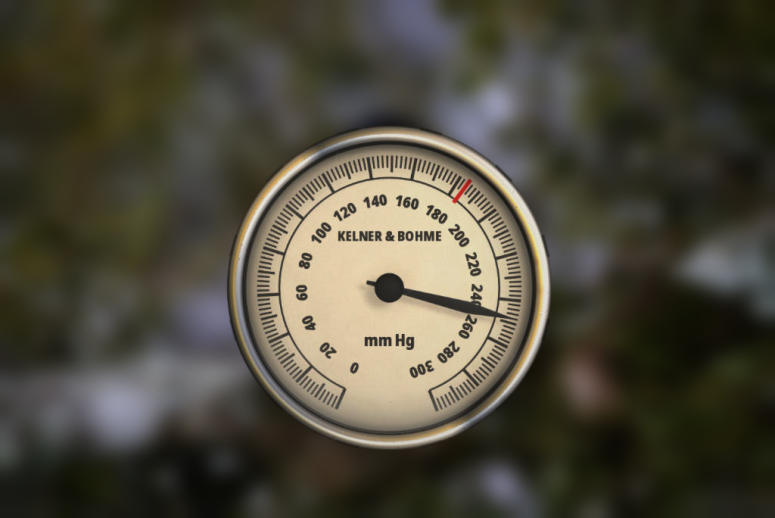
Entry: 248 mmHg
